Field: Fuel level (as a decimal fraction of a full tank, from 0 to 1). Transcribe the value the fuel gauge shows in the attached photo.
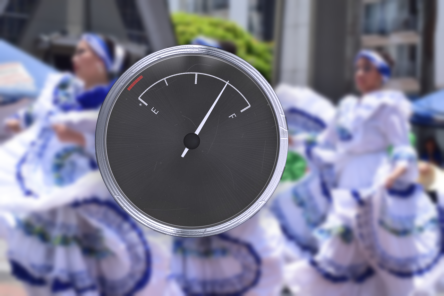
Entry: 0.75
